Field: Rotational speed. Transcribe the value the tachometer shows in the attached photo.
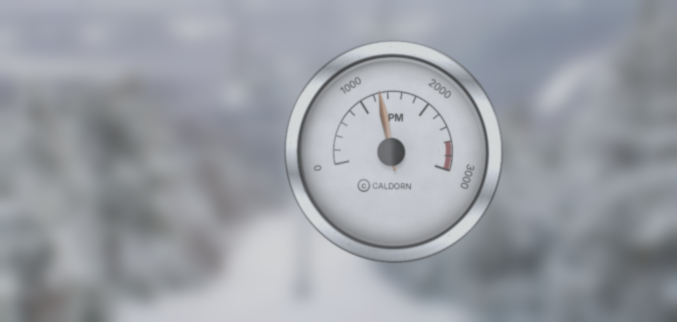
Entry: 1300 rpm
